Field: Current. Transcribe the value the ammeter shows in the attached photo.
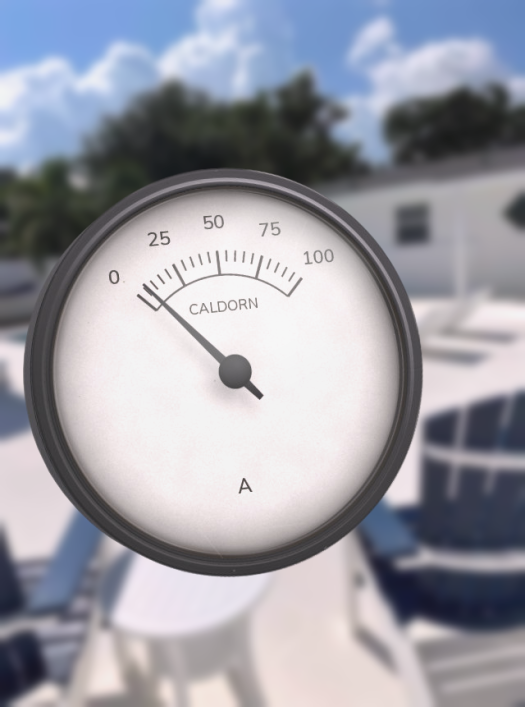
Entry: 5 A
